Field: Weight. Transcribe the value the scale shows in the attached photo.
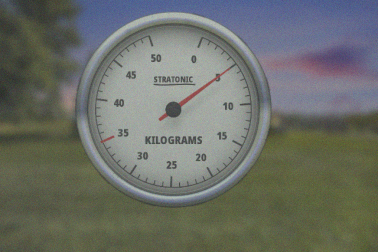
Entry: 5 kg
